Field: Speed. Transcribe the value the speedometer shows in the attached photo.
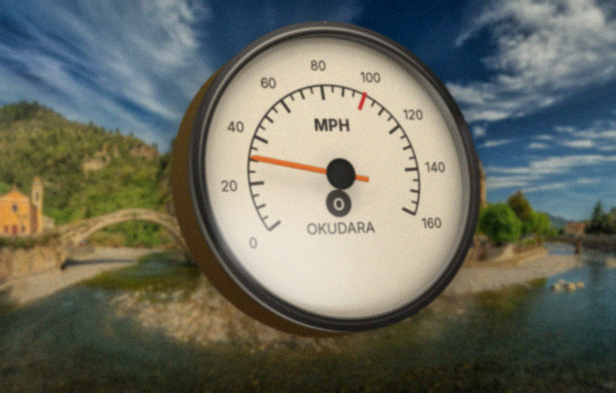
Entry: 30 mph
